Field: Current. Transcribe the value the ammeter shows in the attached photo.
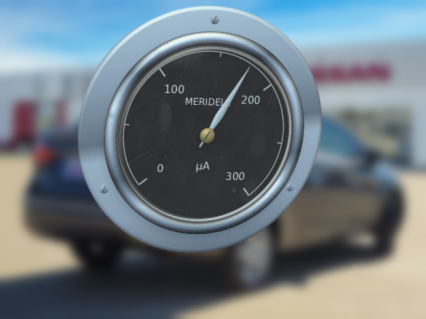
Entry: 175 µA
